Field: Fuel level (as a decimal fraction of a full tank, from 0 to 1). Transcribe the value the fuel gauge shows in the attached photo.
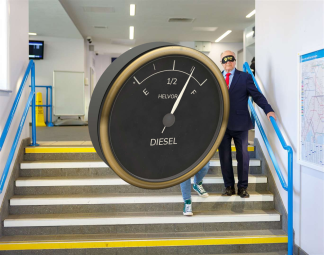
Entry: 0.75
